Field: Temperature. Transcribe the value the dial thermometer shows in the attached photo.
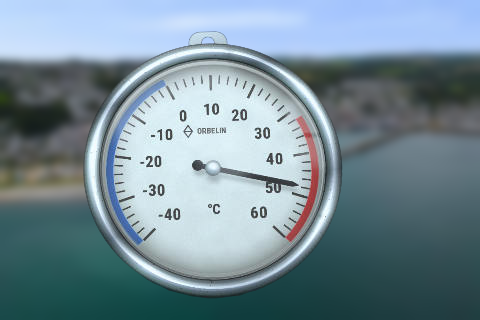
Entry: 48 °C
